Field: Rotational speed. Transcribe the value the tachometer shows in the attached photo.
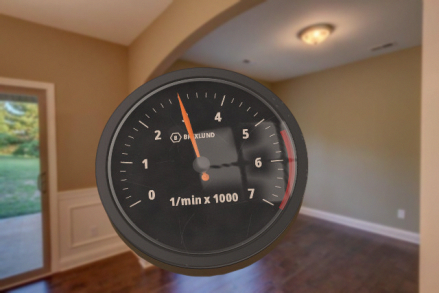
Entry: 3000 rpm
